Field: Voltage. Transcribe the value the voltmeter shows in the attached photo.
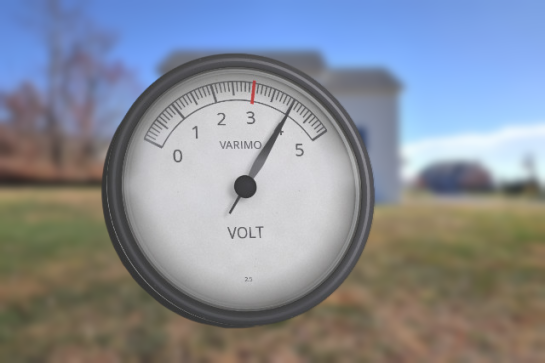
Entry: 4 V
